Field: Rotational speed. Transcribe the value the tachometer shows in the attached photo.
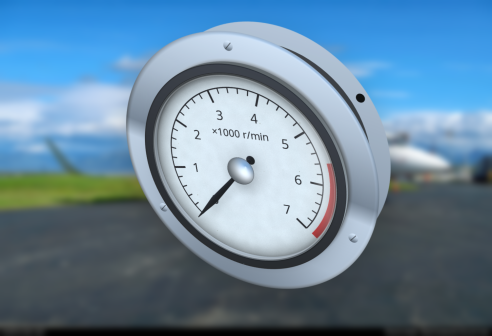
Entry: 0 rpm
